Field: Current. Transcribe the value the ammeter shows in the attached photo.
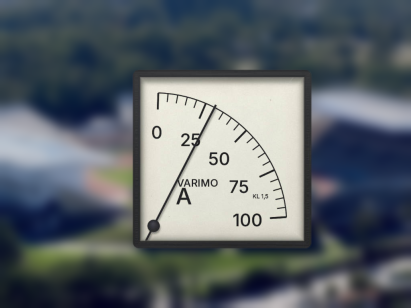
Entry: 30 A
